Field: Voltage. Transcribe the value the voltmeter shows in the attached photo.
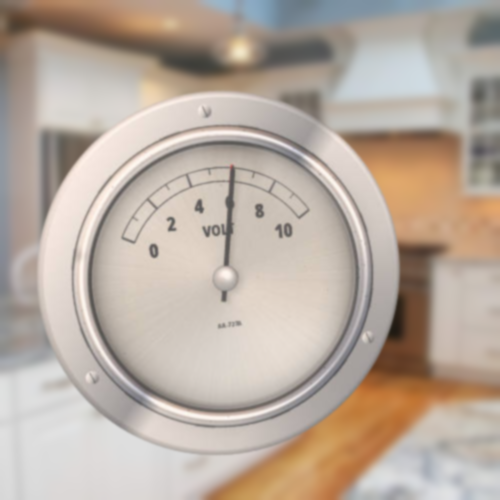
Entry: 6 V
